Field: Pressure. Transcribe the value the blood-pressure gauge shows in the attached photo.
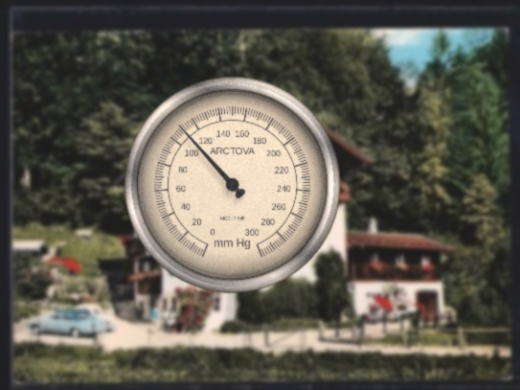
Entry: 110 mmHg
